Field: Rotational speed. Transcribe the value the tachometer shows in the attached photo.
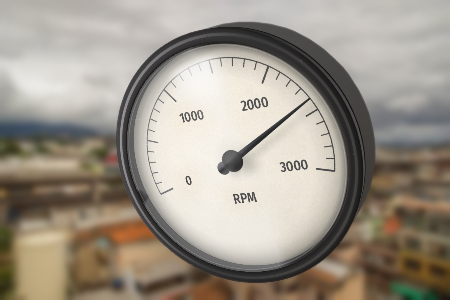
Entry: 2400 rpm
